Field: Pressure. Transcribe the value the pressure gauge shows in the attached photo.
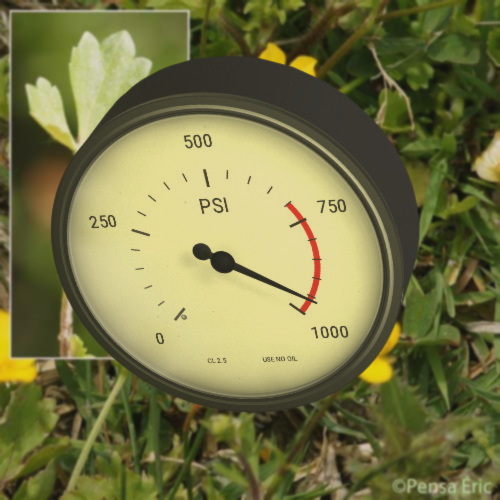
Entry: 950 psi
